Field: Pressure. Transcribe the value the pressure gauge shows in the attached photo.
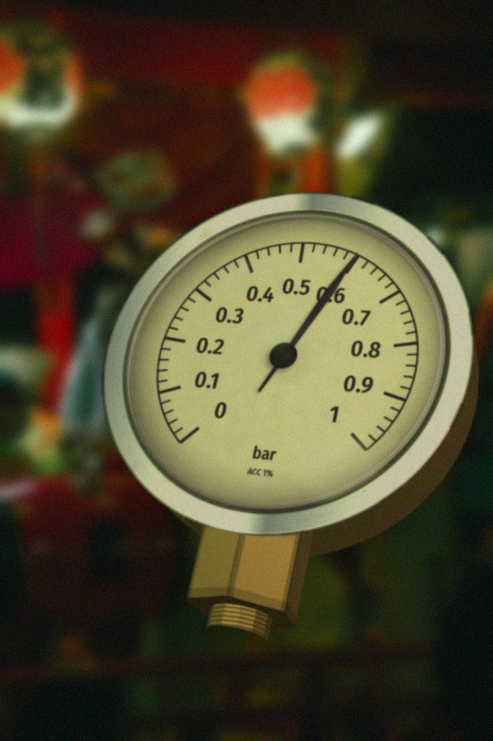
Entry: 0.6 bar
